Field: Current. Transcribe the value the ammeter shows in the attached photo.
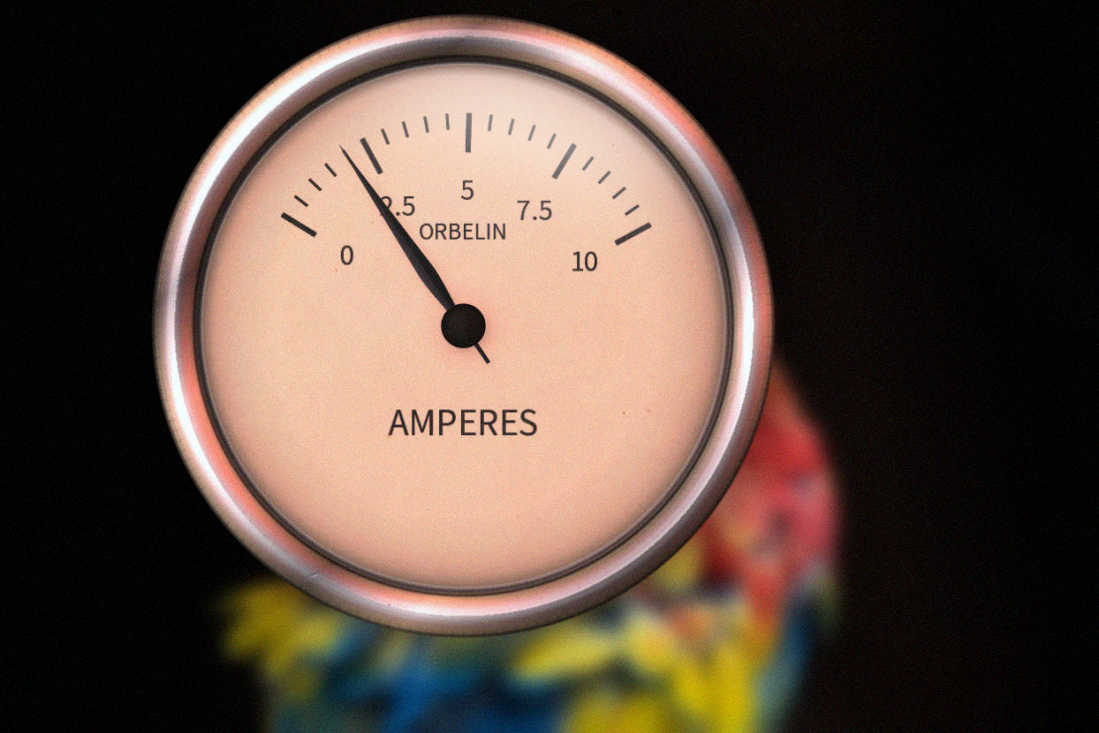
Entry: 2 A
